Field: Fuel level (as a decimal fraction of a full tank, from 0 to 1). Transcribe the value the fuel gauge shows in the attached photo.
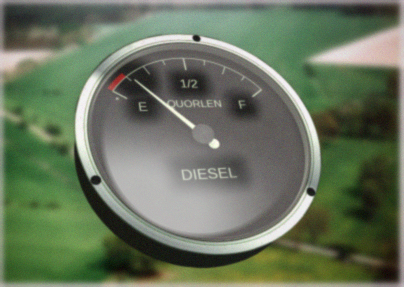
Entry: 0.125
